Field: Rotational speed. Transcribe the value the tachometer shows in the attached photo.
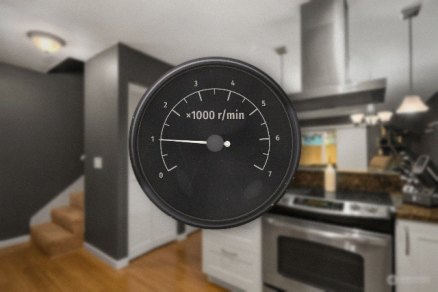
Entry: 1000 rpm
